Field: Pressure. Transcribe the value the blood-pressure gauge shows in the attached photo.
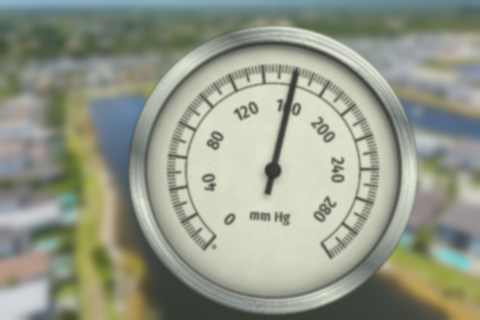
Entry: 160 mmHg
